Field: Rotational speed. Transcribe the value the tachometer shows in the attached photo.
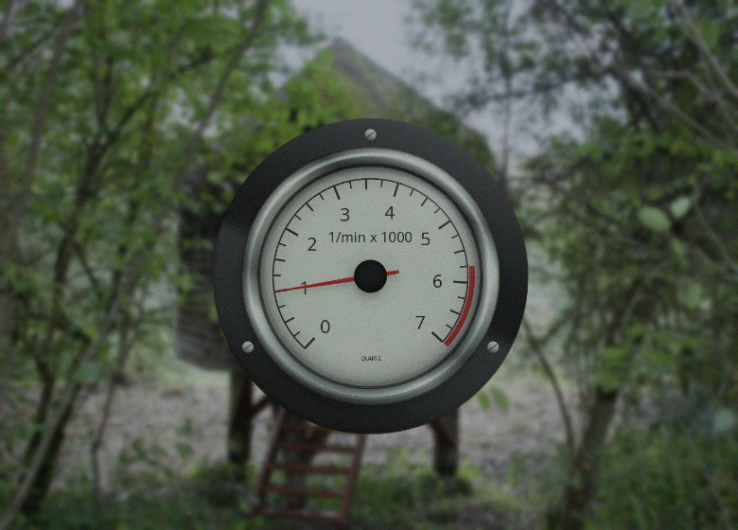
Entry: 1000 rpm
